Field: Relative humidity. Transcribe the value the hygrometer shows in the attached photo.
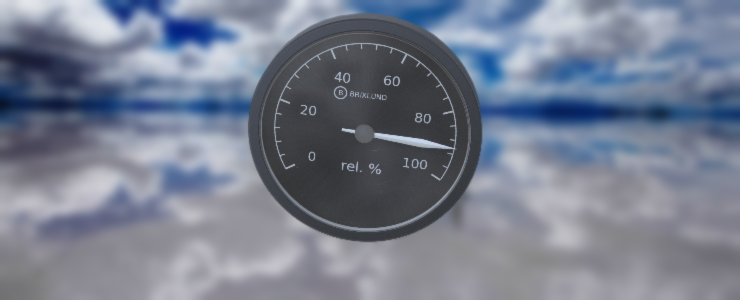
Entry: 90 %
